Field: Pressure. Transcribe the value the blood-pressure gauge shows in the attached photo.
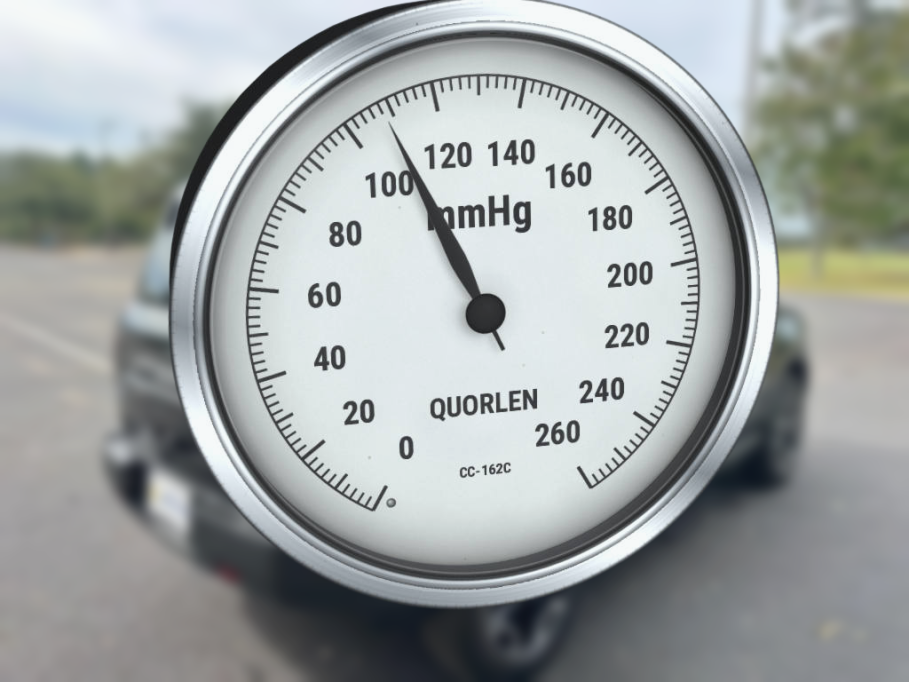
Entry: 108 mmHg
